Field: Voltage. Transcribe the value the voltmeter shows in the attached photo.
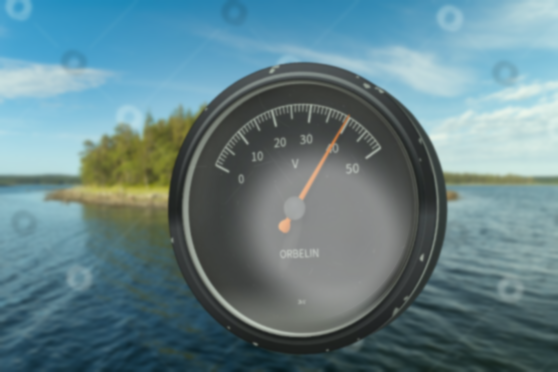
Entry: 40 V
